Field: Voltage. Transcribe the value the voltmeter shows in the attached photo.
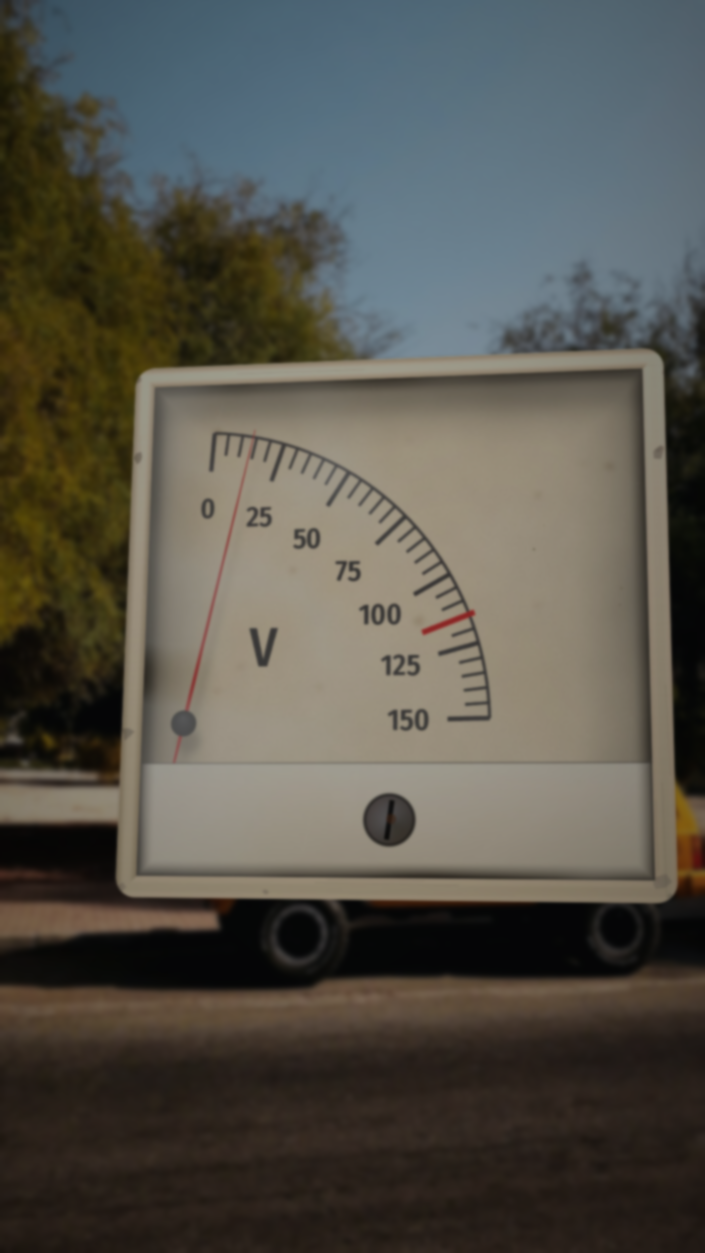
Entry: 15 V
